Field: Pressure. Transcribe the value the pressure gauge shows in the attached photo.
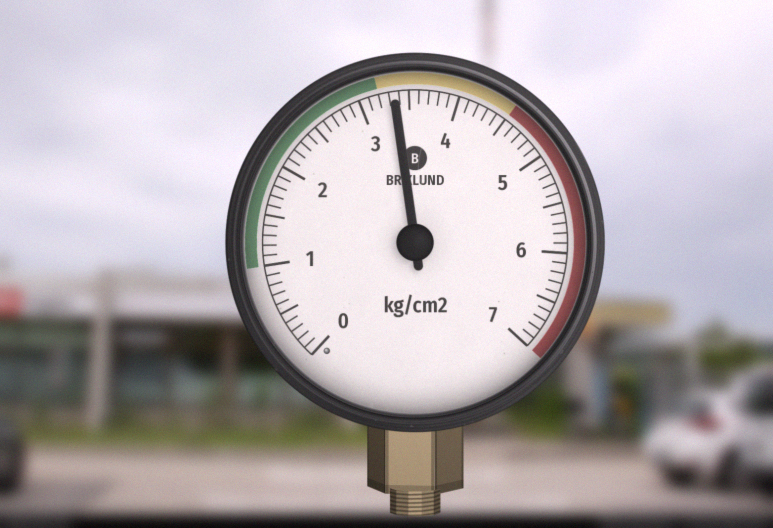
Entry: 3.35 kg/cm²
